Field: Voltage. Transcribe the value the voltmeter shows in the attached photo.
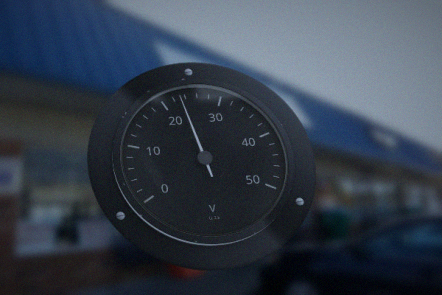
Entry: 23 V
